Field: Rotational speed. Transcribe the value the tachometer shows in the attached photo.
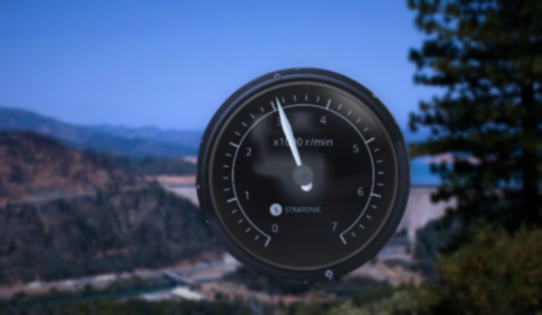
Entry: 3100 rpm
